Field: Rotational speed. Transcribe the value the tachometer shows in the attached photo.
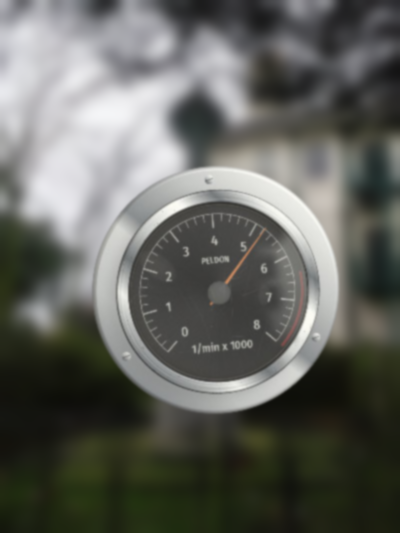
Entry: 5200 rpm
